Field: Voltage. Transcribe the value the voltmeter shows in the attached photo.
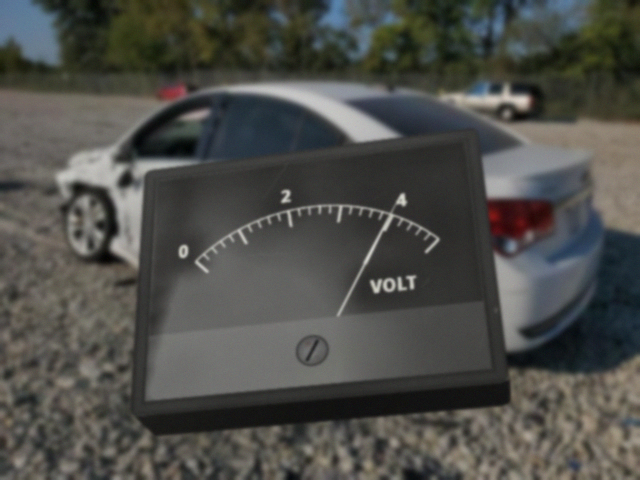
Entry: 4 V
